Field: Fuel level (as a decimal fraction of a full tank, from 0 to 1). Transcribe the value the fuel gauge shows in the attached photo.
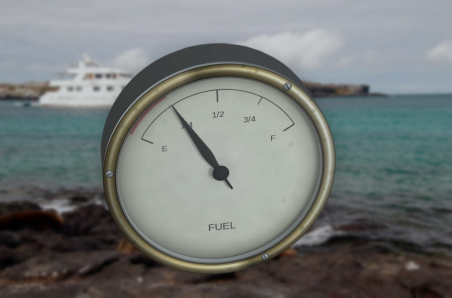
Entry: 0.25
